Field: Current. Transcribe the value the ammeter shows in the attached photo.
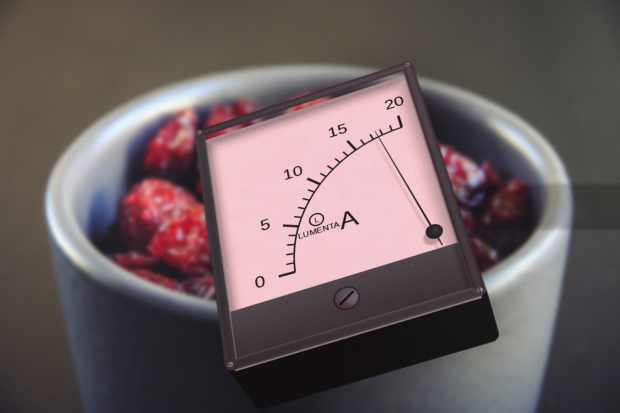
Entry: 17.5 A
